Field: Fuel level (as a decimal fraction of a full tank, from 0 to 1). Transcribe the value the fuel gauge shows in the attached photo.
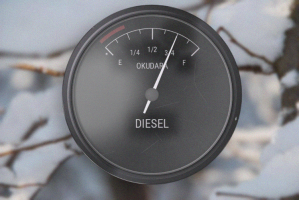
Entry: 0.75
